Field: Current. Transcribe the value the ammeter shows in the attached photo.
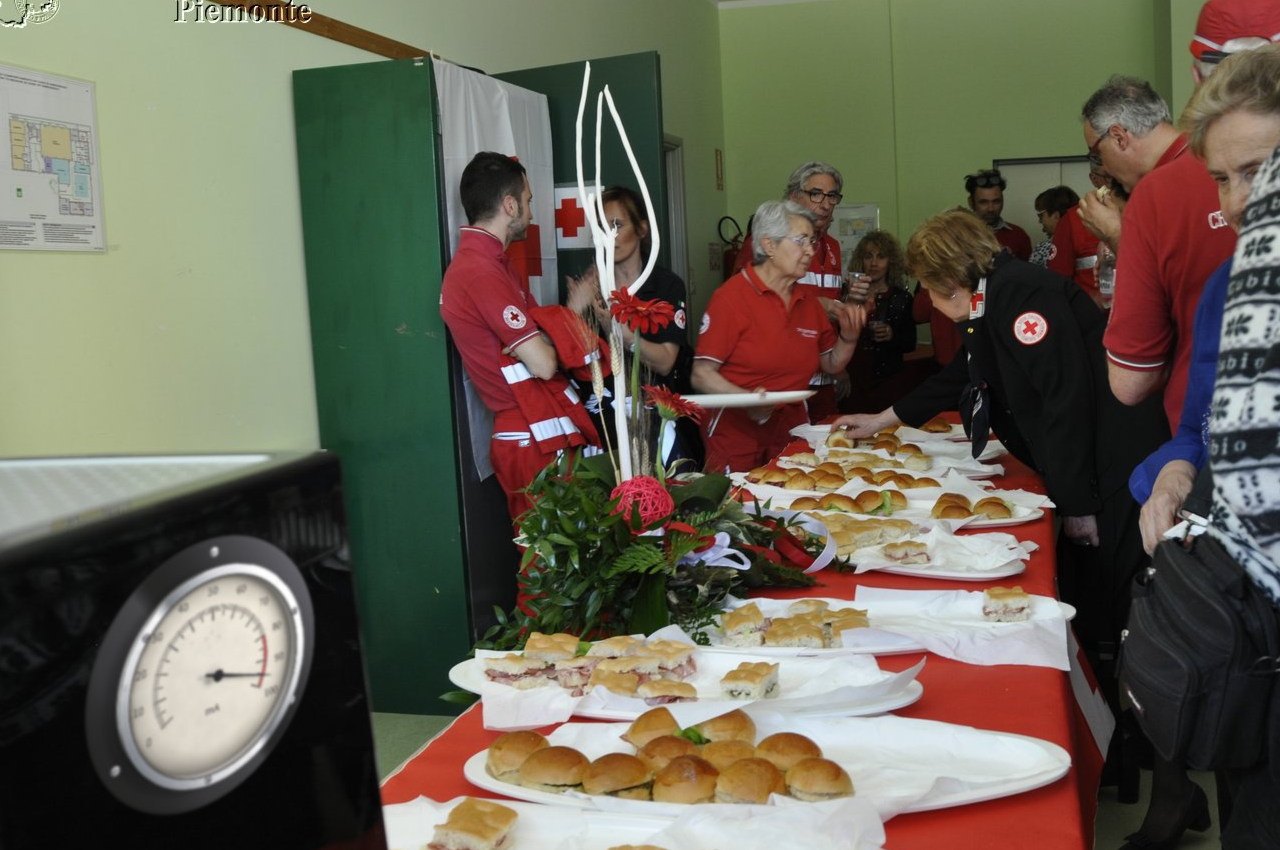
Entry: 95 mA
